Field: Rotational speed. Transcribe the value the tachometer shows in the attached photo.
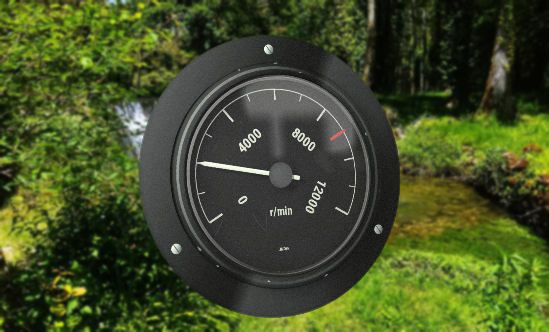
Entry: 2000 rpm
